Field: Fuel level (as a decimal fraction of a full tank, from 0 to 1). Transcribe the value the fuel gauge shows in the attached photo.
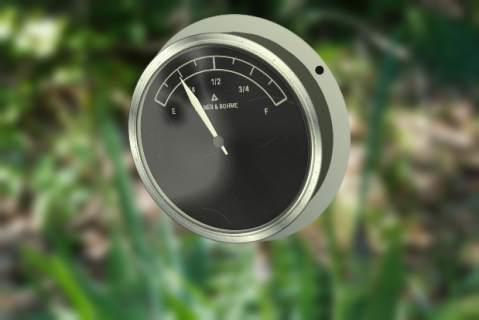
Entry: 0.25
